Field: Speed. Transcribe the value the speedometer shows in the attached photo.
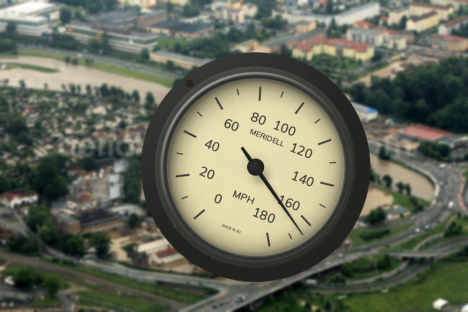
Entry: 165 mph
